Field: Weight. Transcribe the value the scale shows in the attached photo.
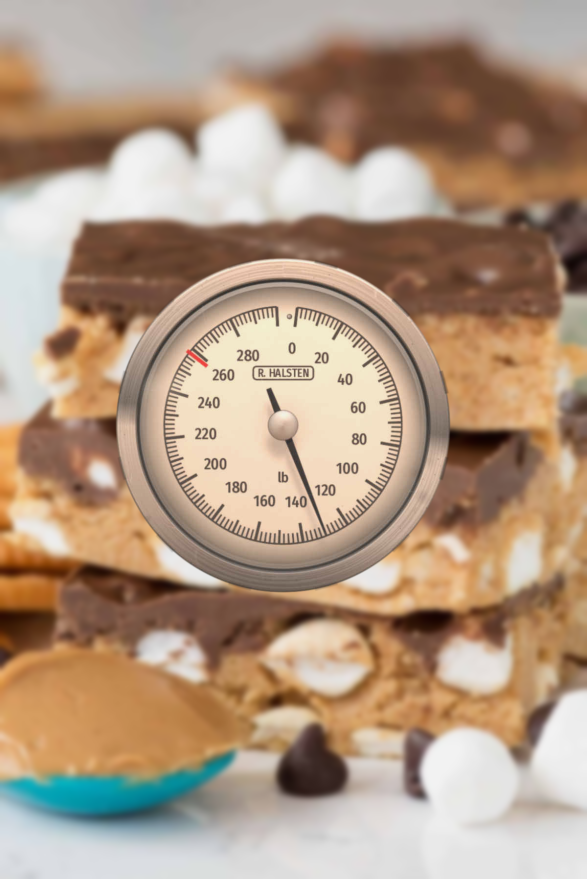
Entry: 130 lb
